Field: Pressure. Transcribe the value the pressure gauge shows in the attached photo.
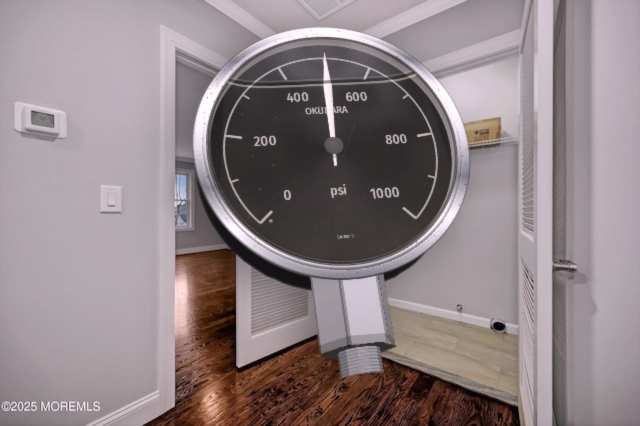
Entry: 500 psi
